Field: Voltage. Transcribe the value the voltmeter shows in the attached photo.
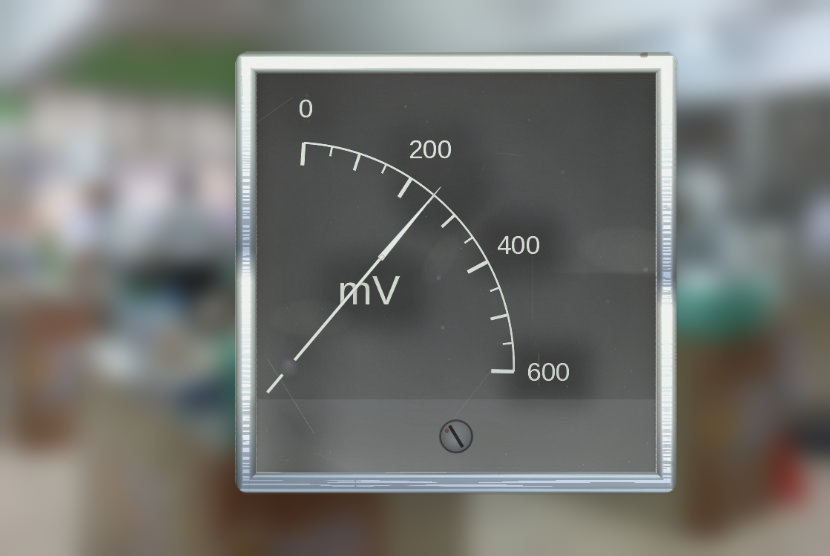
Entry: 250 mV
